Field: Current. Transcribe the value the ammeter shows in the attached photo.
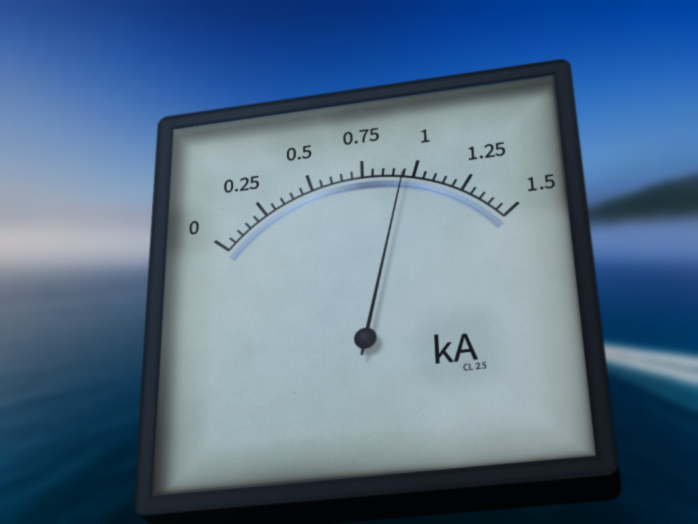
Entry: 0.95 kA
